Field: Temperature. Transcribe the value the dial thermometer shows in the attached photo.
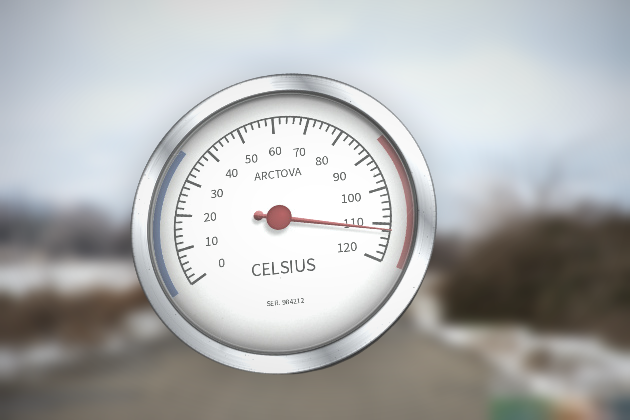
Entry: 112 °C
